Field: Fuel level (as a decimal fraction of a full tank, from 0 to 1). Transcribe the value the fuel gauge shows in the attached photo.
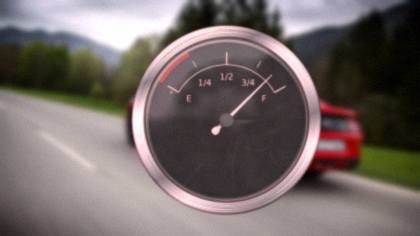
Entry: 0.875
